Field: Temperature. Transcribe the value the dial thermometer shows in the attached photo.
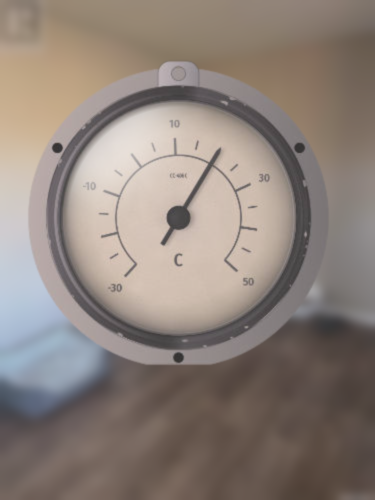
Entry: 20 °C
